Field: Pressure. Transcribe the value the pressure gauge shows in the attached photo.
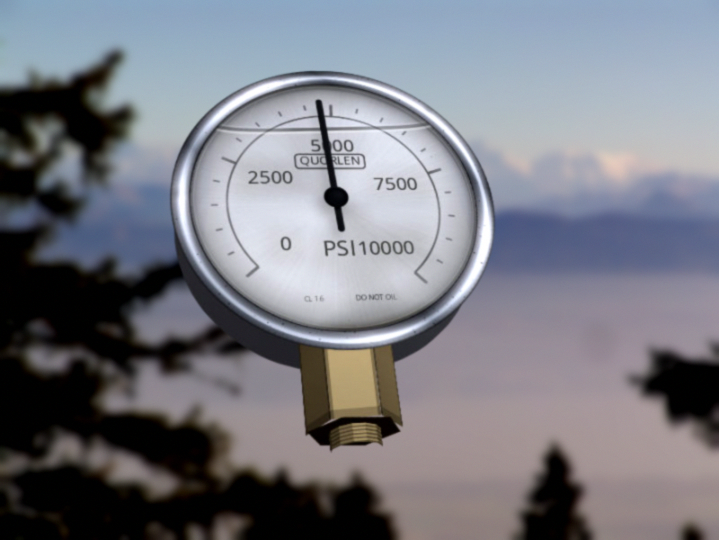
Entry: 4750 psi
